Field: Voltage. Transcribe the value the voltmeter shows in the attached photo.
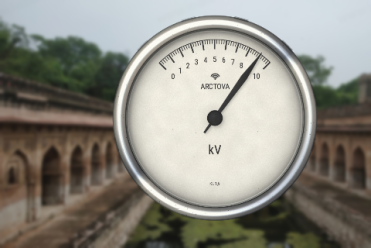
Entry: 9 kV
